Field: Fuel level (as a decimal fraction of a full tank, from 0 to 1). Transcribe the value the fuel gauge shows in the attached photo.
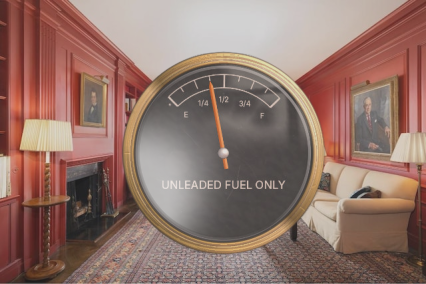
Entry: 0.375
